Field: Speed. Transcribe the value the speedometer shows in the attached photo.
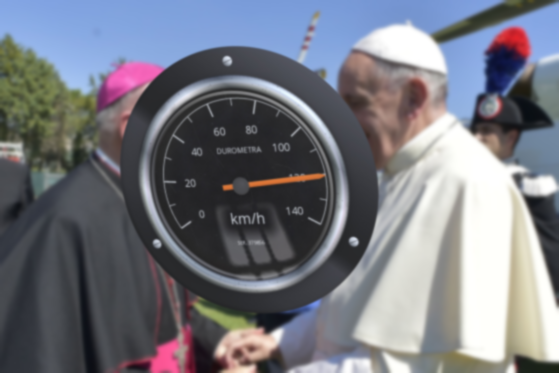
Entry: 120 km/h
